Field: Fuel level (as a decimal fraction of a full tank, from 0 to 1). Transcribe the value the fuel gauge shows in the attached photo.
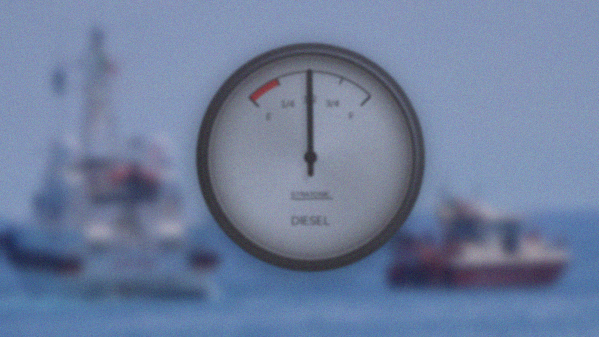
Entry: 0.5
